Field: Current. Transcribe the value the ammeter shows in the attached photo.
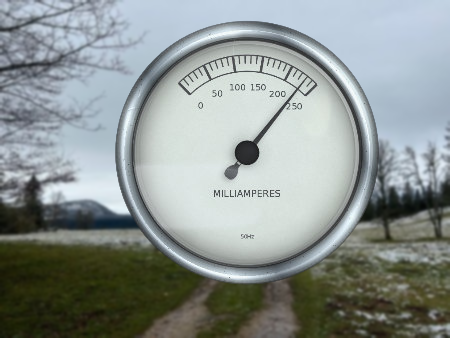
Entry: 230 mA
